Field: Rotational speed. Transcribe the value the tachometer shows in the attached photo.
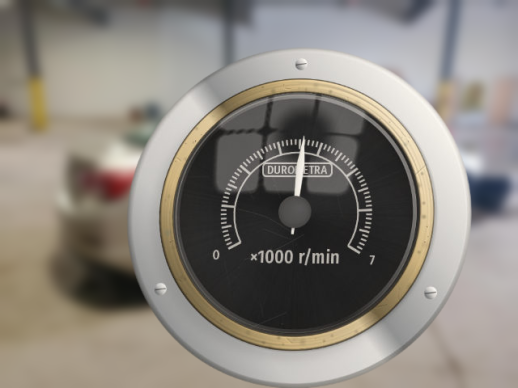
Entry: 3600 rpm
